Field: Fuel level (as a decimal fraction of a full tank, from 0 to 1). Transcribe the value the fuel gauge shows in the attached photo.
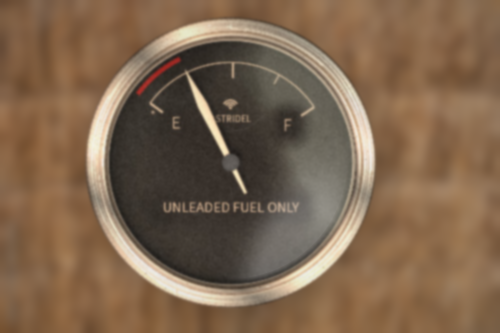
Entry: 0.25
